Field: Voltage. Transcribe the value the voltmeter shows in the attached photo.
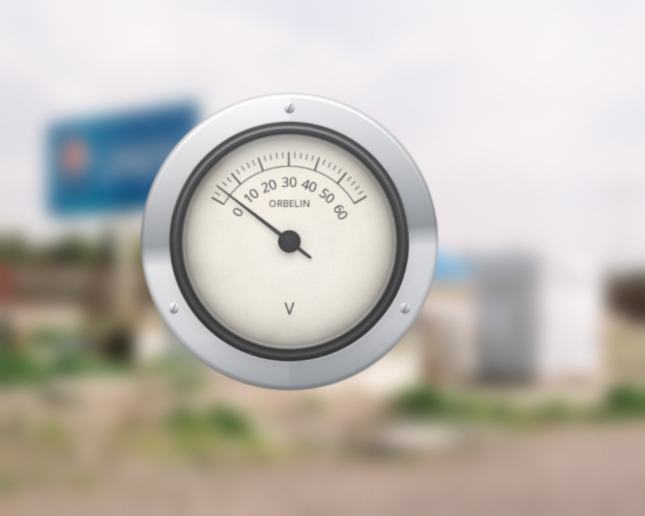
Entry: 4 V
